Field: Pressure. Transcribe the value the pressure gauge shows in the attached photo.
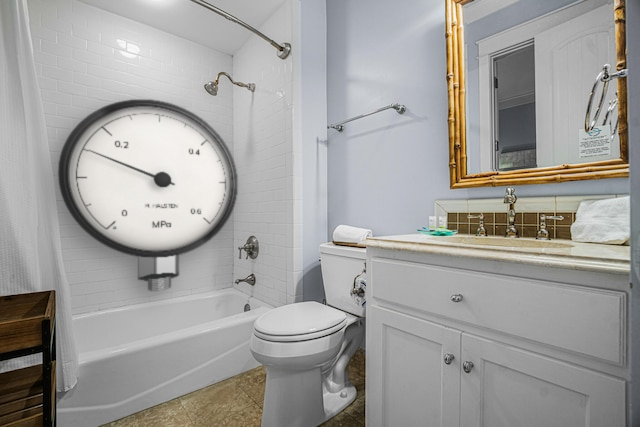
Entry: 0.15 MPa
